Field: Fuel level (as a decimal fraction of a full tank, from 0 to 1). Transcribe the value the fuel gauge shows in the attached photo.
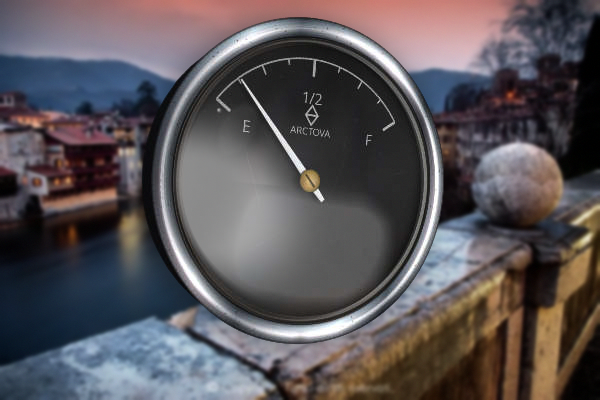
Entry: 0.125
